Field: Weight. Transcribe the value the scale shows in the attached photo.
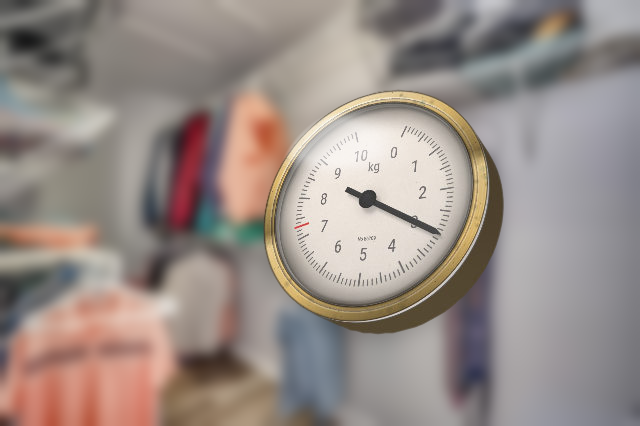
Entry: 3 kg
